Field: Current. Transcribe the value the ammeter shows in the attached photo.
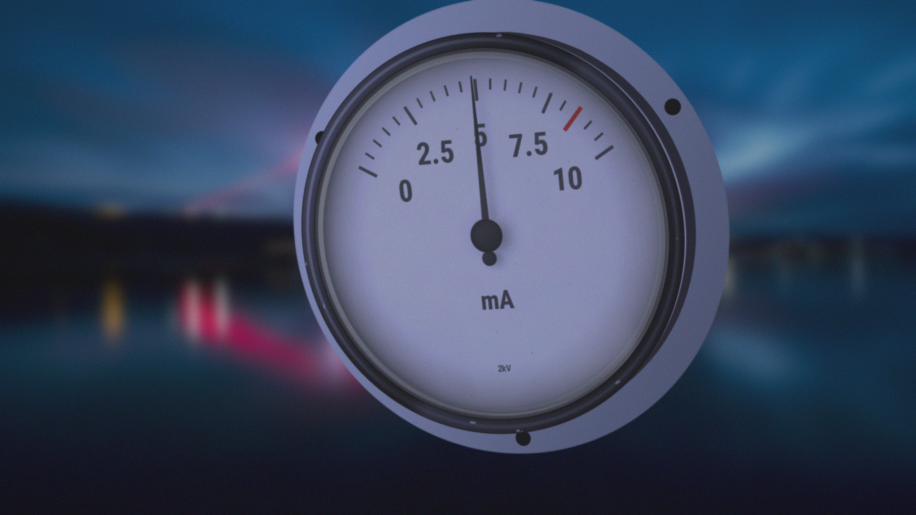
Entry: 5 mA
